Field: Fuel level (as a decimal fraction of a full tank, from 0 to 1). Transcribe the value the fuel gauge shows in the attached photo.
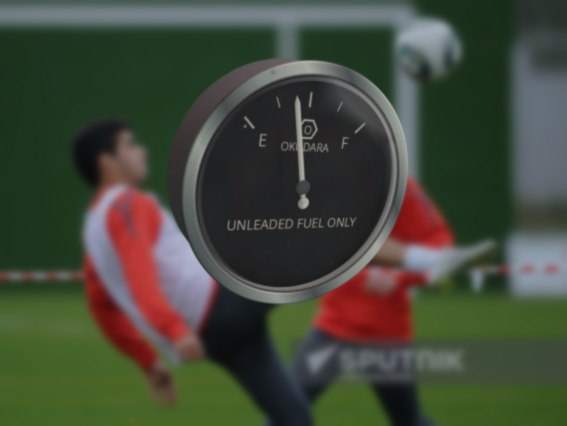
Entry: 0.375
